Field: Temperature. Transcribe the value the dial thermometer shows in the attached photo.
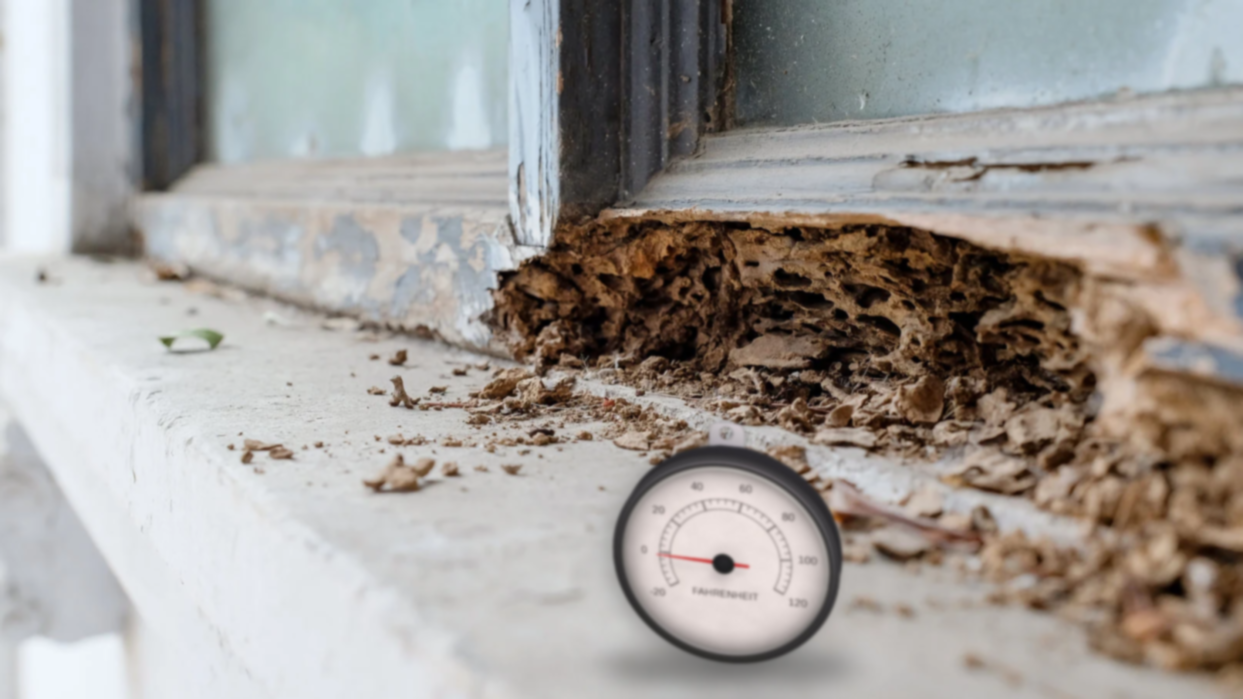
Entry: 0 °F
